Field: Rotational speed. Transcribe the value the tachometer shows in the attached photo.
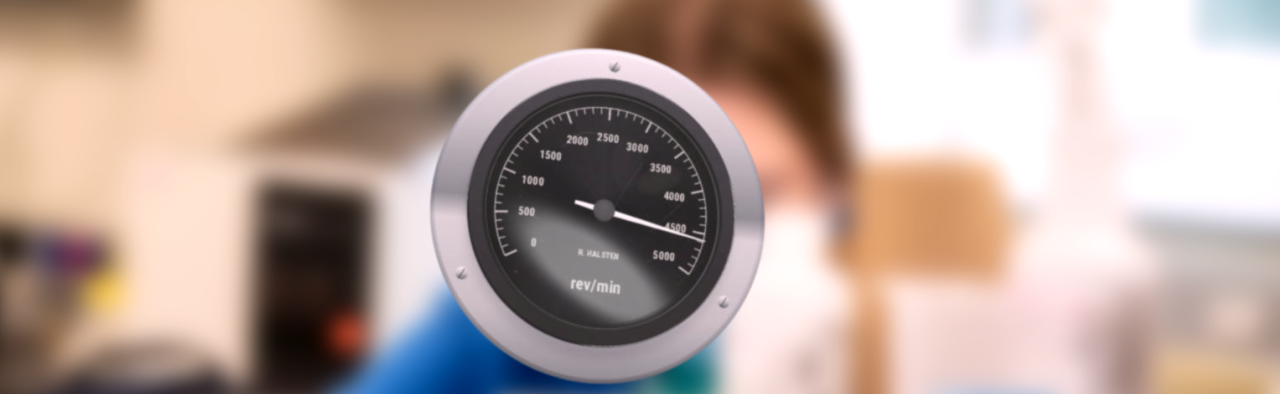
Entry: 4600 rpm
